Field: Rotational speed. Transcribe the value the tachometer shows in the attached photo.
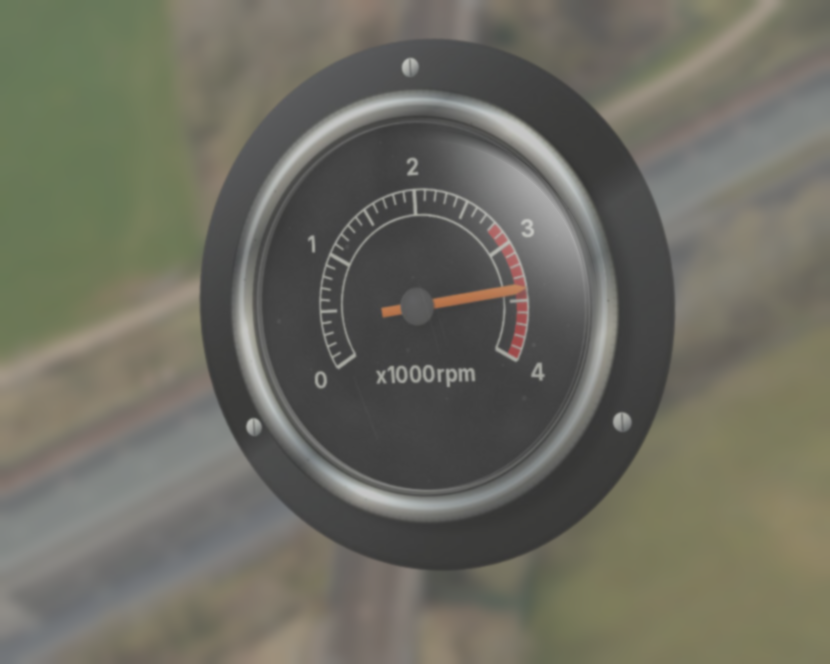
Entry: 3400 rpm
